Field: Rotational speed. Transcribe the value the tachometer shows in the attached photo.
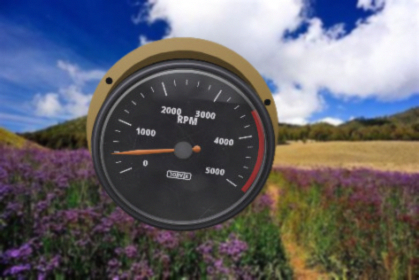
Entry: 400 rpm
